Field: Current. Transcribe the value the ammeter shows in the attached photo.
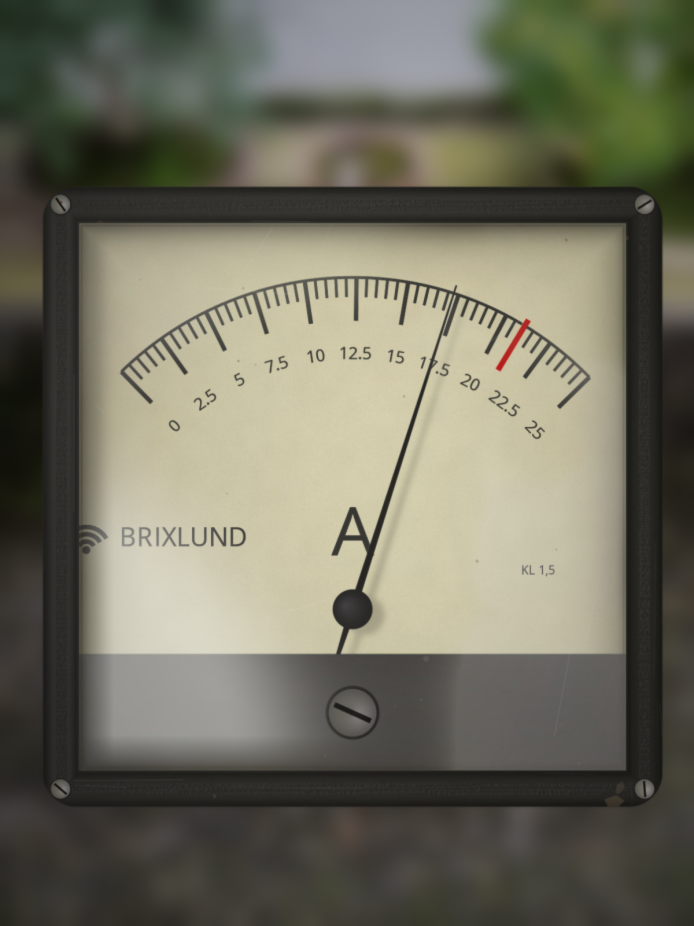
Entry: 17.25 A
